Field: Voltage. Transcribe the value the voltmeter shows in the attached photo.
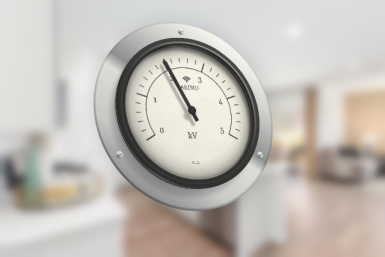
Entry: 2 kV
